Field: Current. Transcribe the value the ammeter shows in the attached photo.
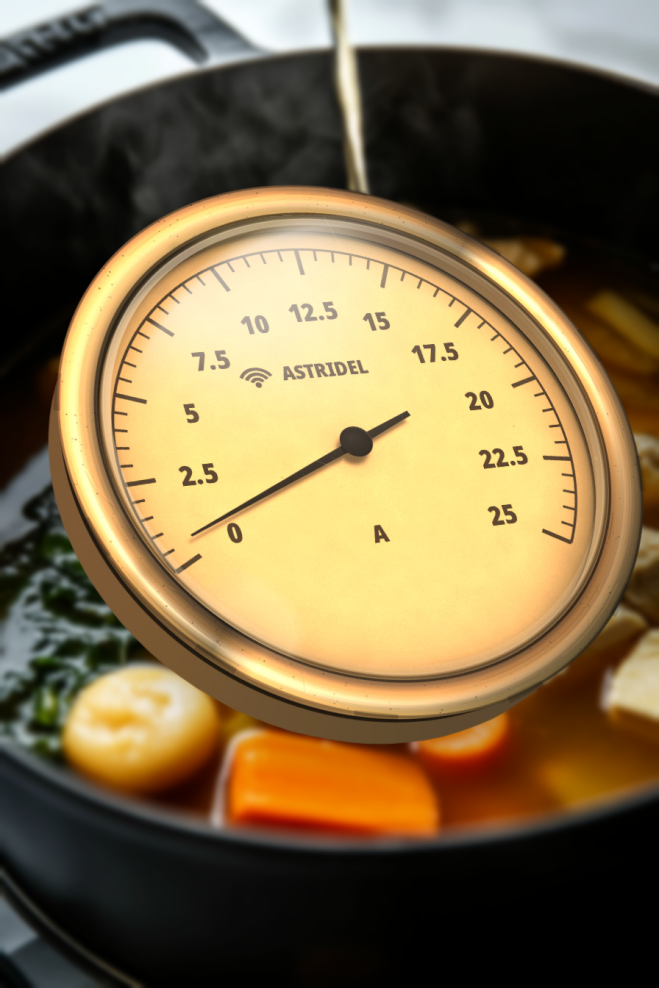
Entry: 0.5 A
